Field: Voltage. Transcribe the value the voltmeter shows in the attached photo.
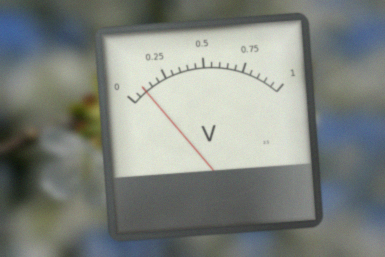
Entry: 0.1 V
